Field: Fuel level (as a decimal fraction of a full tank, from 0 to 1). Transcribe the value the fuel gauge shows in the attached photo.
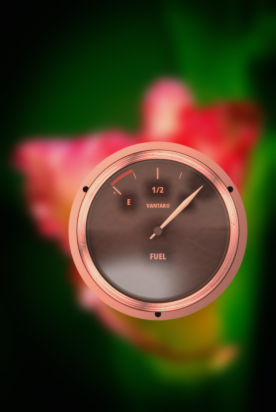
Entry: 1
